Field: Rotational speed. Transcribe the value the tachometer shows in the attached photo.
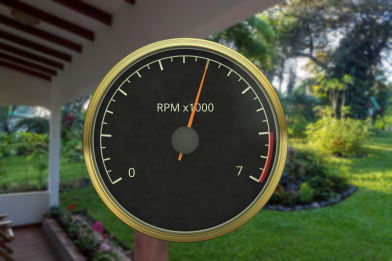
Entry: 4000 rpm
